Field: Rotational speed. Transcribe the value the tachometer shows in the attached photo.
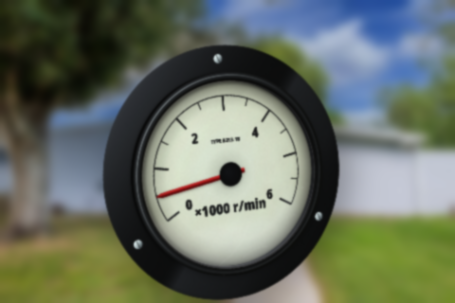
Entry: 500 rpm
